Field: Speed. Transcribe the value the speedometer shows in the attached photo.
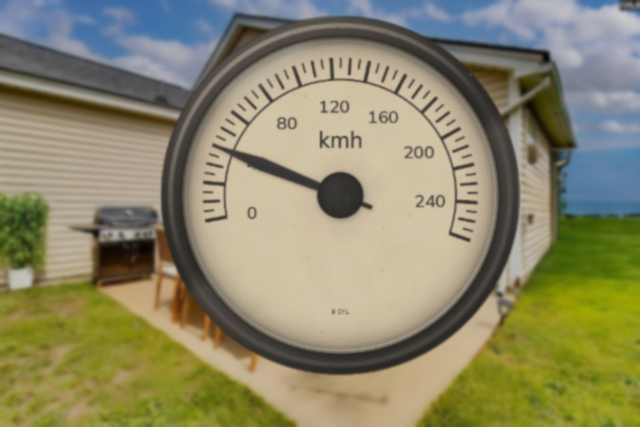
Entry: 40 km/h
